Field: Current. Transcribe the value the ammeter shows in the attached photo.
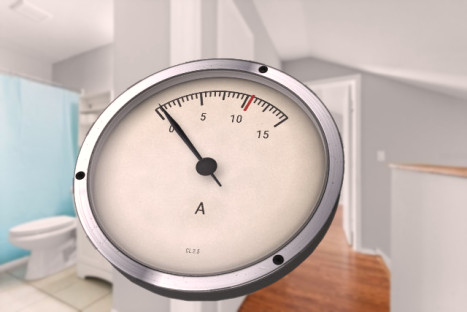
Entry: 0.5 A
